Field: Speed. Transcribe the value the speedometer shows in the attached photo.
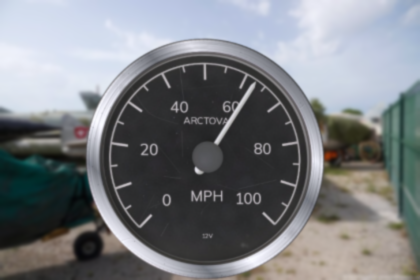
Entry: 62.5 mph
